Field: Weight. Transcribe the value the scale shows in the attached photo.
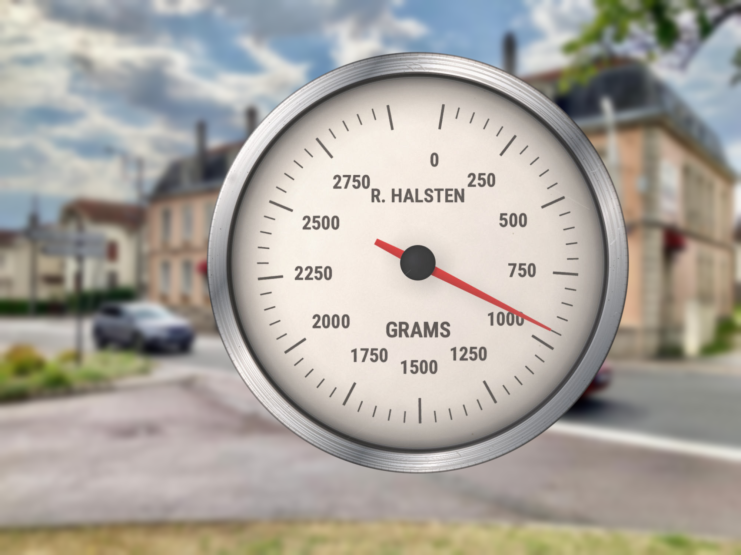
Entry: 950 g
